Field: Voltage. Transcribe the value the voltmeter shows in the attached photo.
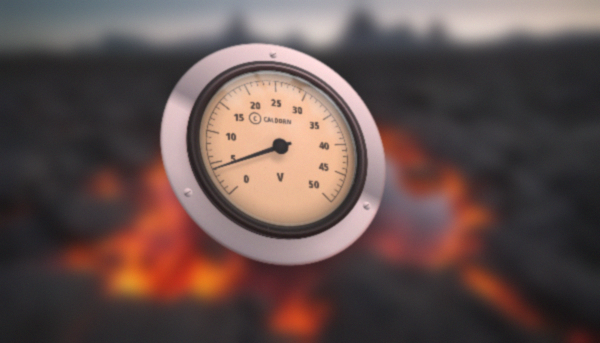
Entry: 4 V
